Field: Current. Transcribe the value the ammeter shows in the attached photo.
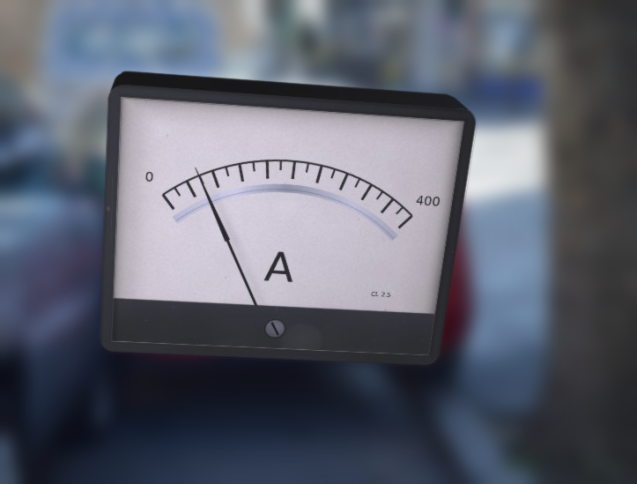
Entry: 60 A
